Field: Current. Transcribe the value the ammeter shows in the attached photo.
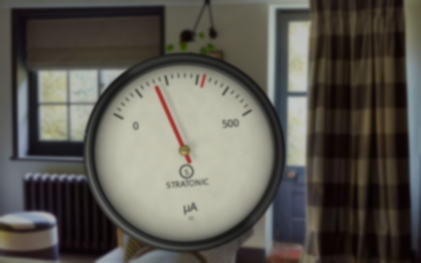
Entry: 160 µA
